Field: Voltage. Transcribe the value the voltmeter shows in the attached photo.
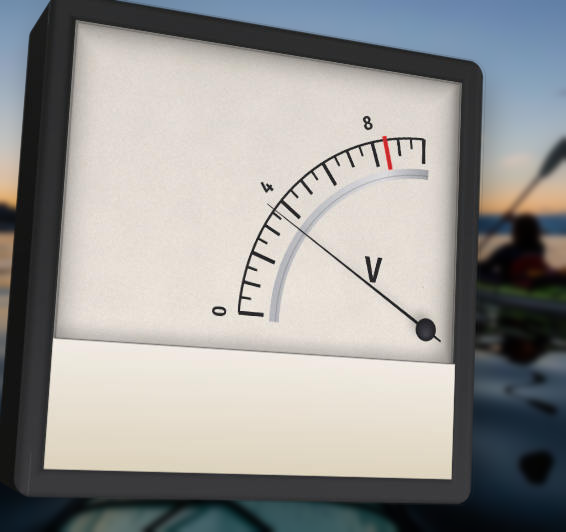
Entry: 3.5 V
